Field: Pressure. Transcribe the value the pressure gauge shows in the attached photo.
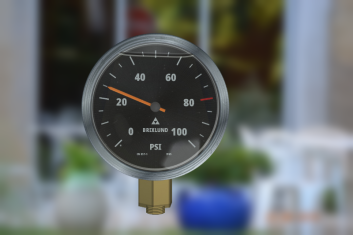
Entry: 25 psi
